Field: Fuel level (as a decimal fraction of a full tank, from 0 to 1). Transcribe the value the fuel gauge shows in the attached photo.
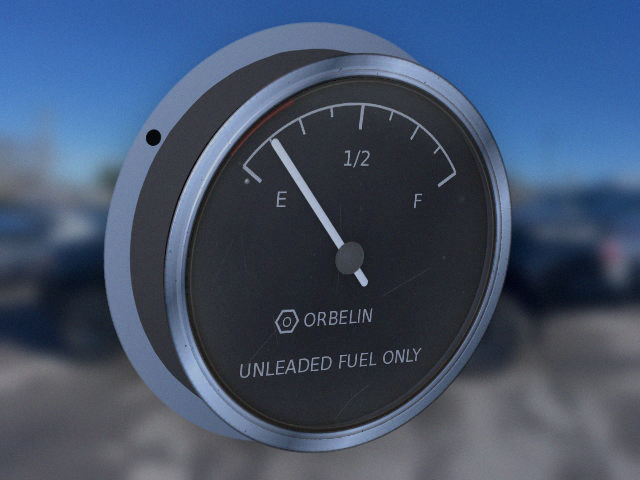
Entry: 0.125
